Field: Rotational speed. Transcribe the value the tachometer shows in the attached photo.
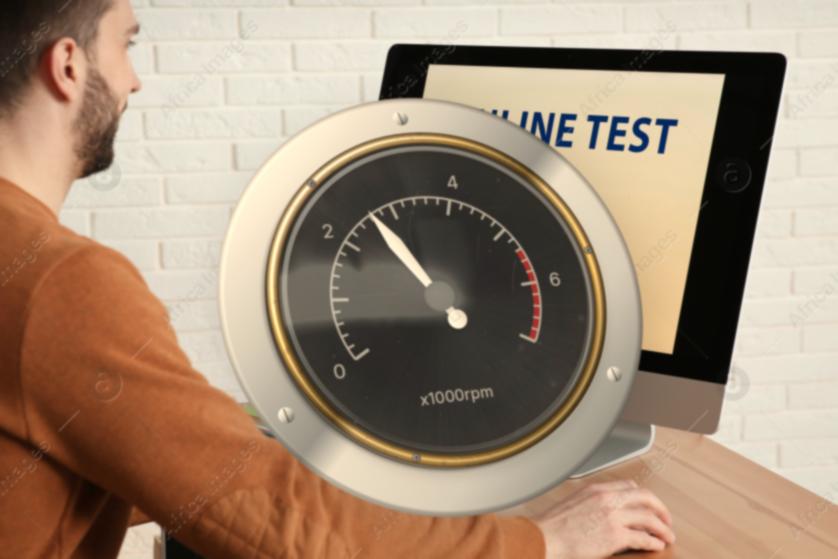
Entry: 2600 rpm
